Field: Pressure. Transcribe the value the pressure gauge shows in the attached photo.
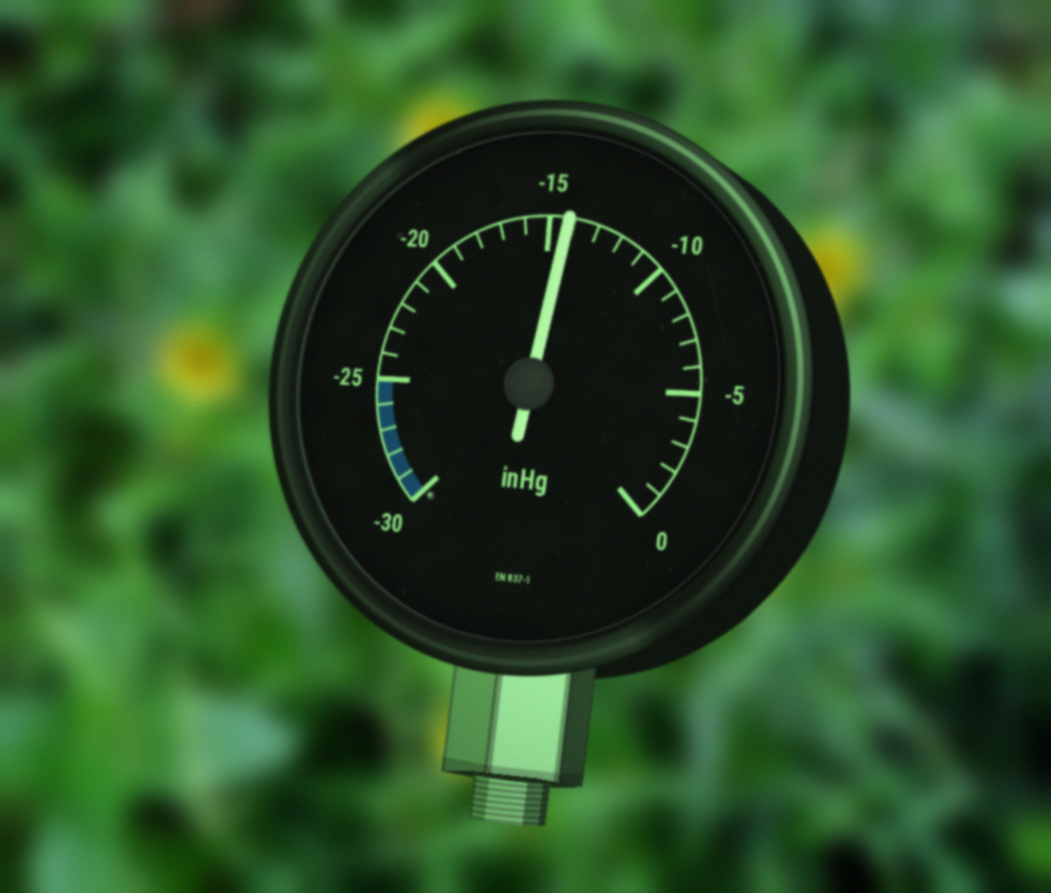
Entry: -14 inHg
